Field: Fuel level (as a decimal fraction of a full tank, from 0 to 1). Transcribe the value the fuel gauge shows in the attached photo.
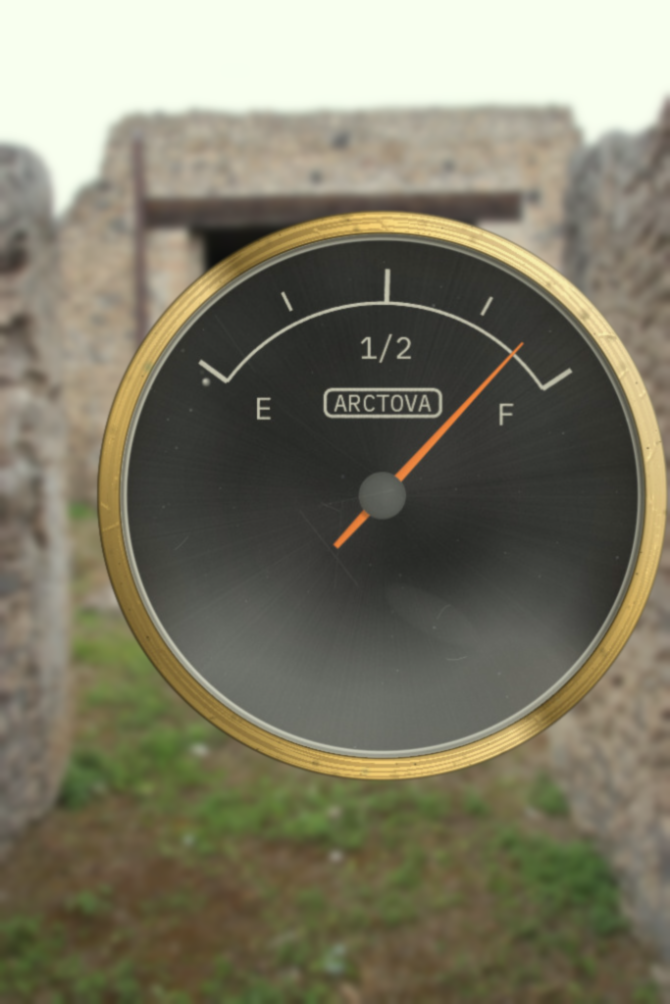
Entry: 0.875
